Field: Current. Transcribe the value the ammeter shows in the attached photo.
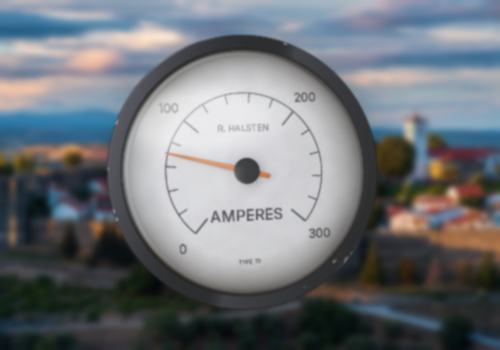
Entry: 70 A
